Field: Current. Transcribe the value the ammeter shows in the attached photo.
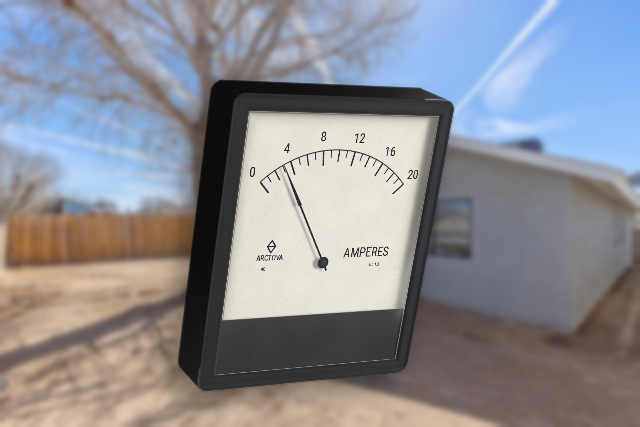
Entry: 3 A
